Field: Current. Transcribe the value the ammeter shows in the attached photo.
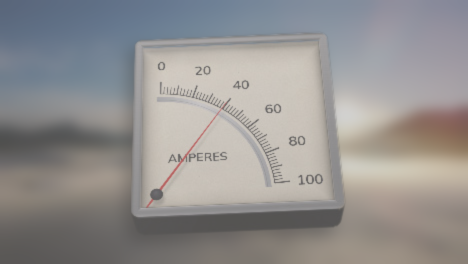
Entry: 40 A
